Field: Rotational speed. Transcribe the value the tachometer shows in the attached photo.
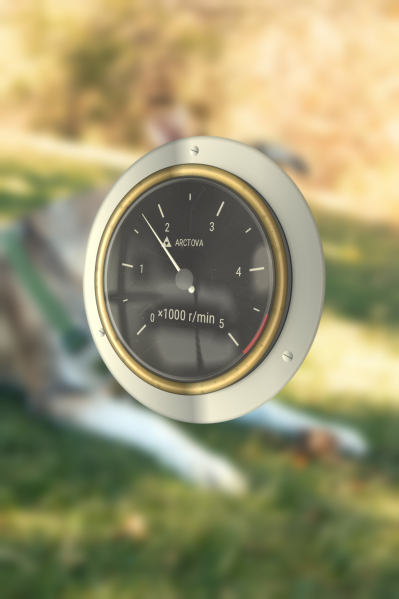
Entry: 1750 rpm
